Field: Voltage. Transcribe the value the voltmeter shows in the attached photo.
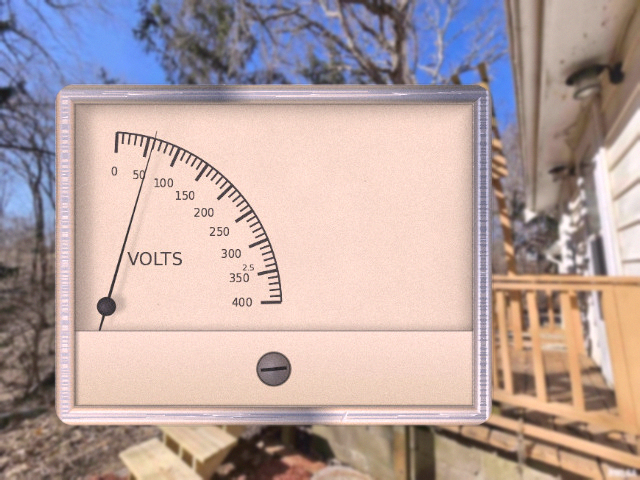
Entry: 60 V
